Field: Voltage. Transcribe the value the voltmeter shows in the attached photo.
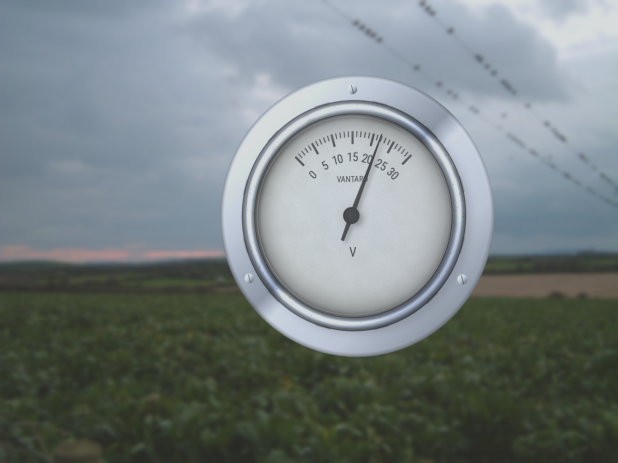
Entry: 22 V
